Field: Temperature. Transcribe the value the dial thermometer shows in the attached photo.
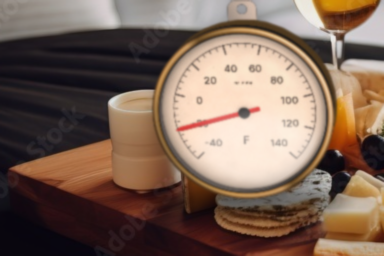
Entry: -20 °F
